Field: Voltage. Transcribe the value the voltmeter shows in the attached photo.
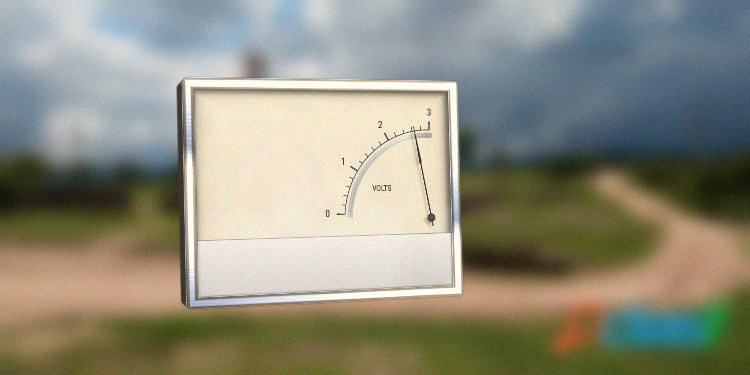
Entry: 2.6 V
